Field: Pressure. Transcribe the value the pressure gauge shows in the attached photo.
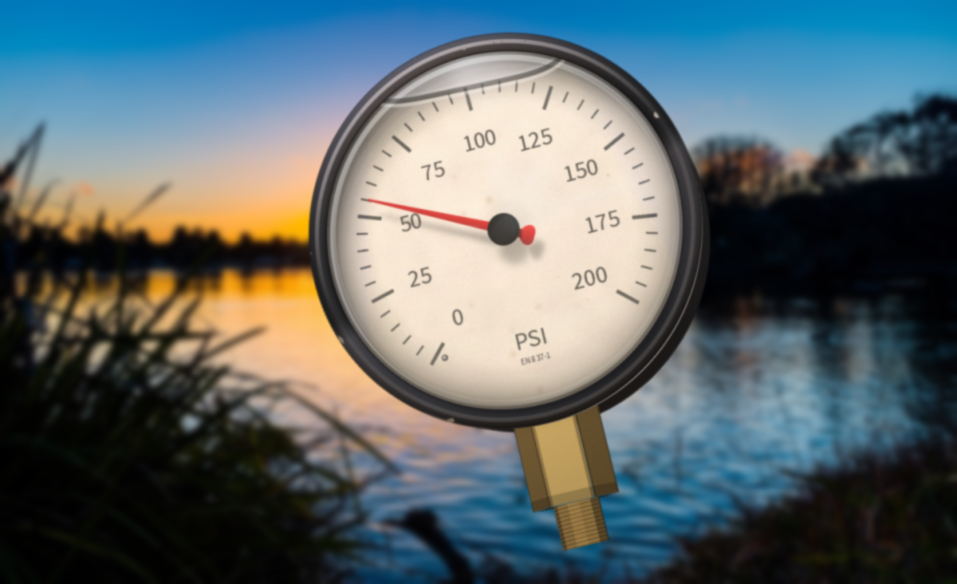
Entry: 55 psi
